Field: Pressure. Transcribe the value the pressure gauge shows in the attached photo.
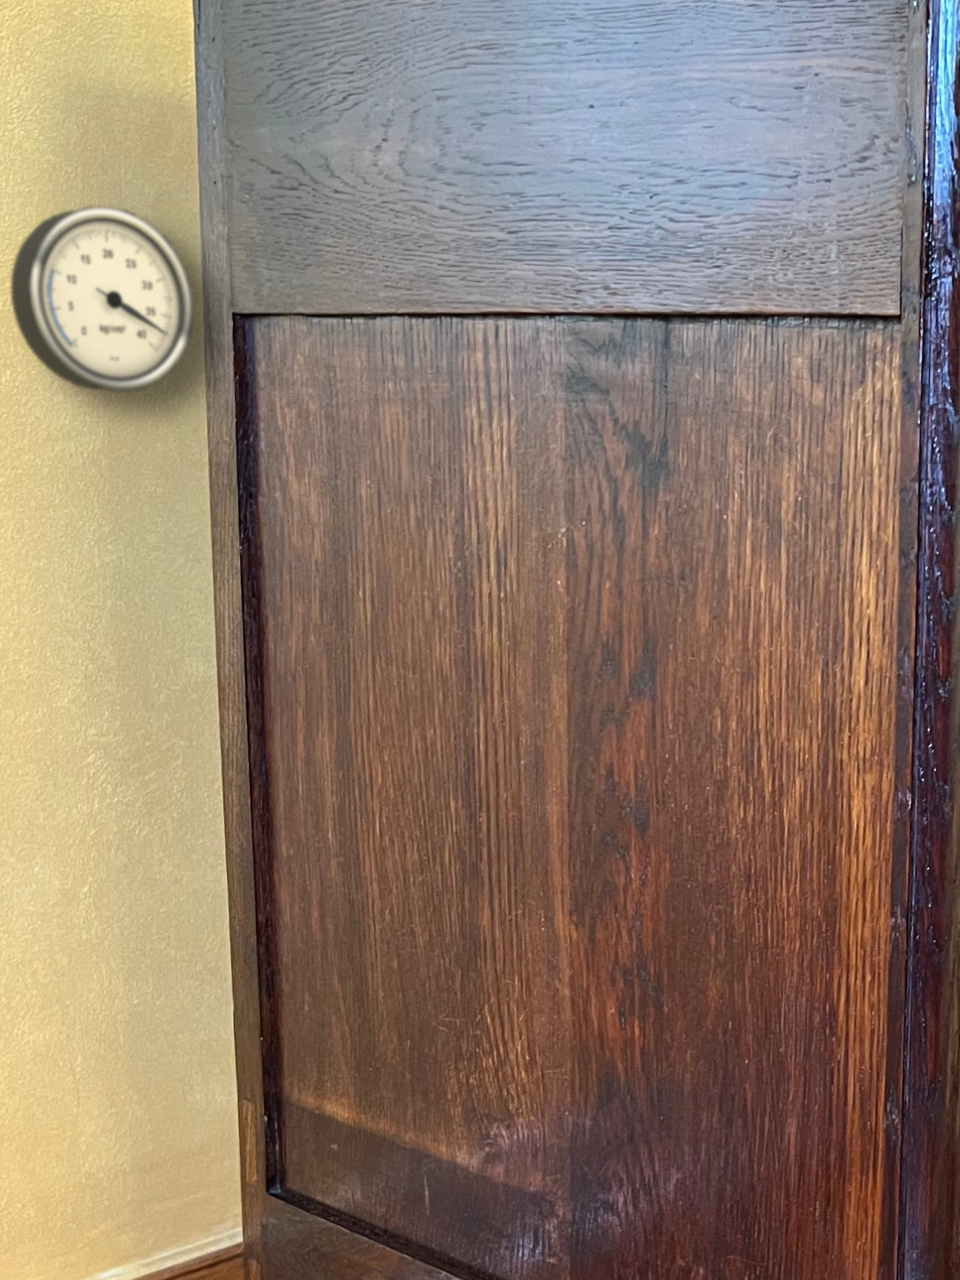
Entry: 37.5 kg/cm²
